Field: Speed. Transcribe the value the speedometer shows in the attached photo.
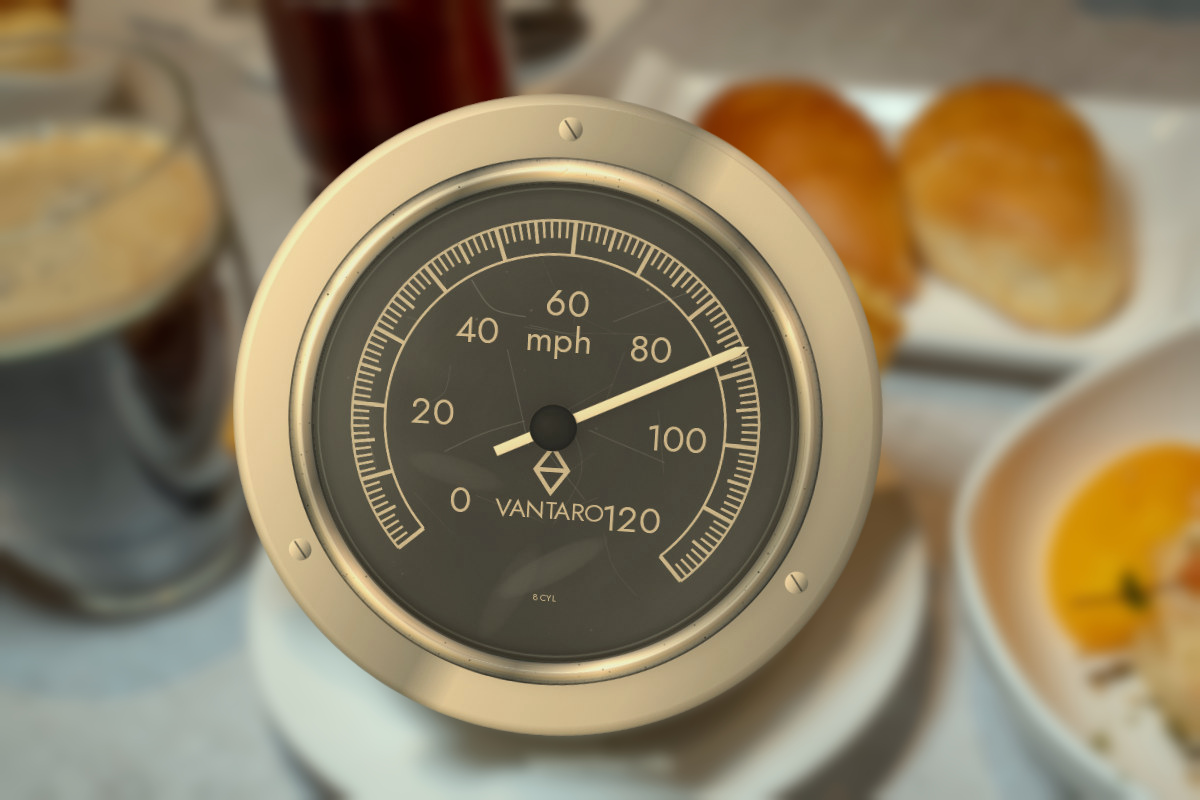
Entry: 87 mph
